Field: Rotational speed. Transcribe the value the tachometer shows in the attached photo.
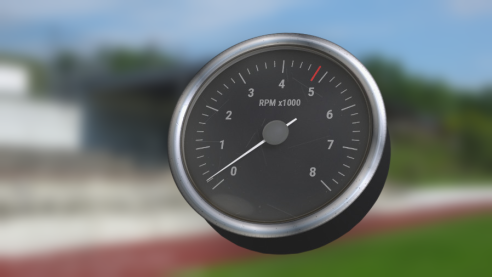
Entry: 200 rpm
